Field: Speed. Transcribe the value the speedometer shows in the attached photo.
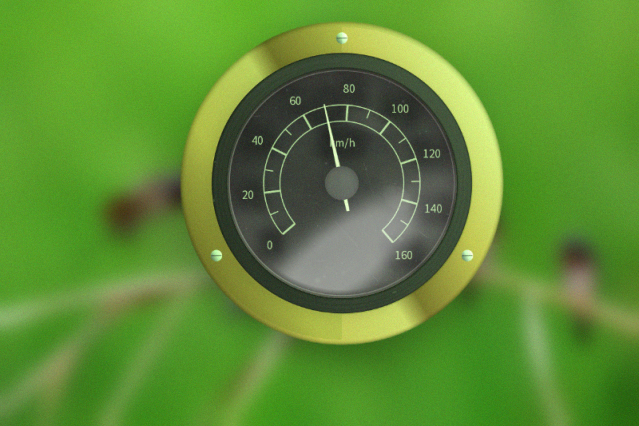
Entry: 70 km/h
